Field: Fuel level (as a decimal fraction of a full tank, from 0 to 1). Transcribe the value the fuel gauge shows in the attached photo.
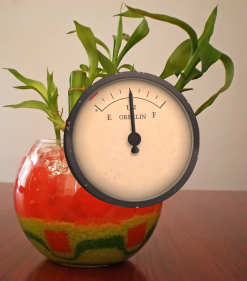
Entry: 0.5
